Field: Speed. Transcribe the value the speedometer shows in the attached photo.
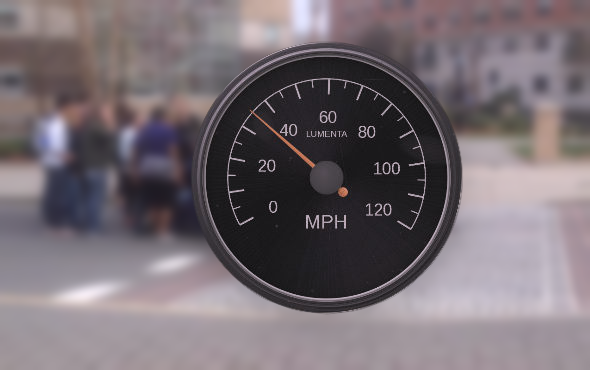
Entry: 35 mph
